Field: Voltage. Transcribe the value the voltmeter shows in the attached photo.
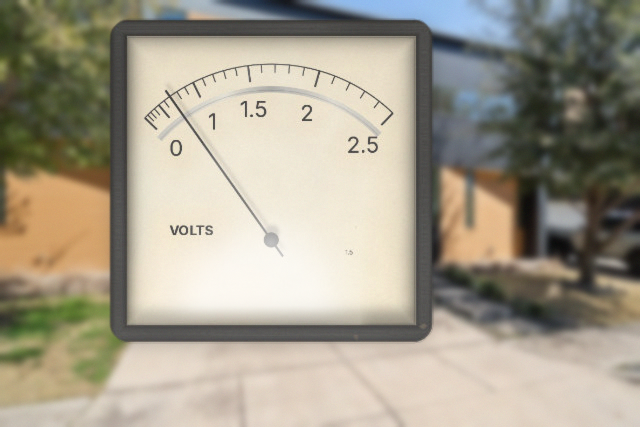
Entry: 0.7 V
